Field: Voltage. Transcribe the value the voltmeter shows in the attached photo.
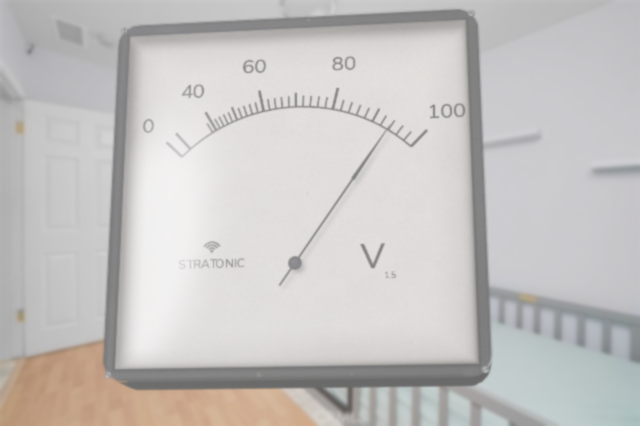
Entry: 94 V
